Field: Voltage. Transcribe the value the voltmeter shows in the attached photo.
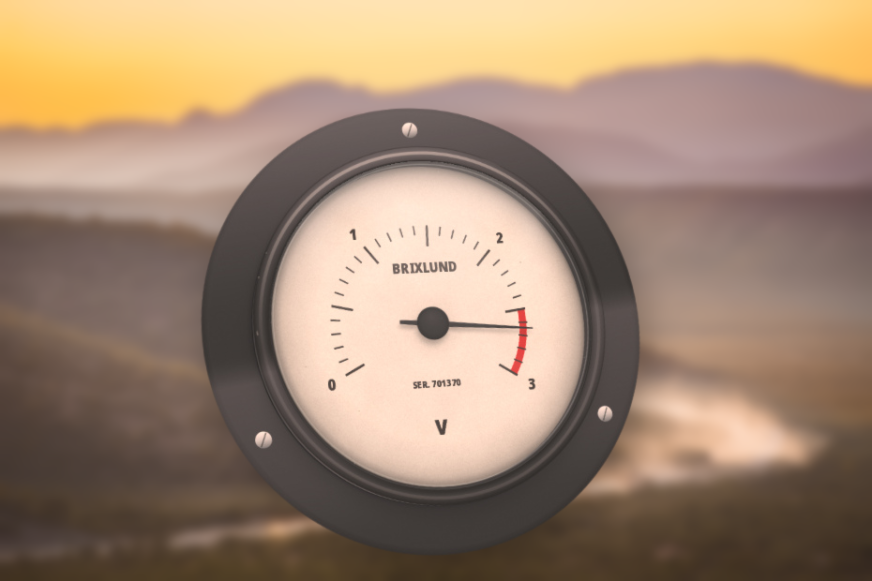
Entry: 2.65 V
